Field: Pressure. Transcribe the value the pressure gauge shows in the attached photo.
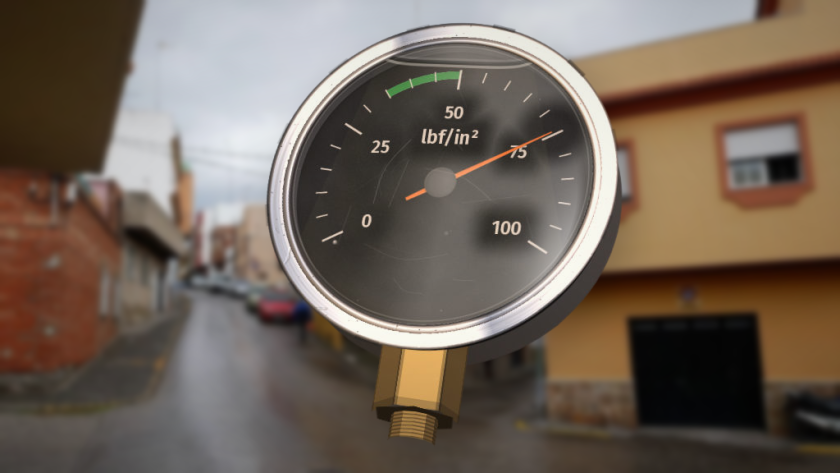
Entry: 75 psi
